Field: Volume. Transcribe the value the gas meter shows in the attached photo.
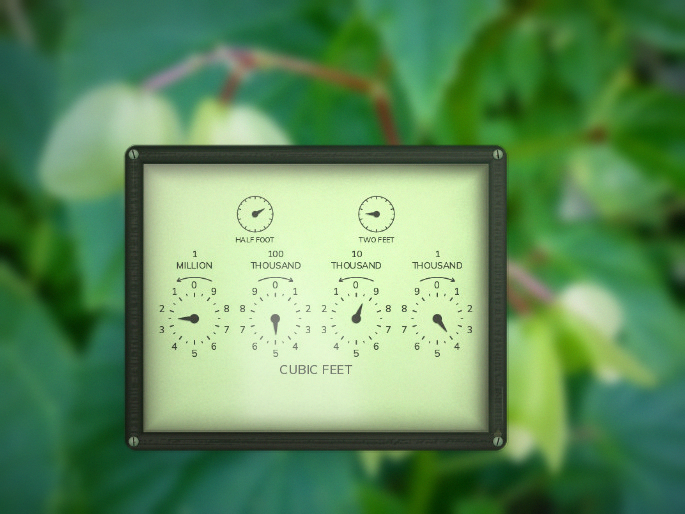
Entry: 249400 ft³
